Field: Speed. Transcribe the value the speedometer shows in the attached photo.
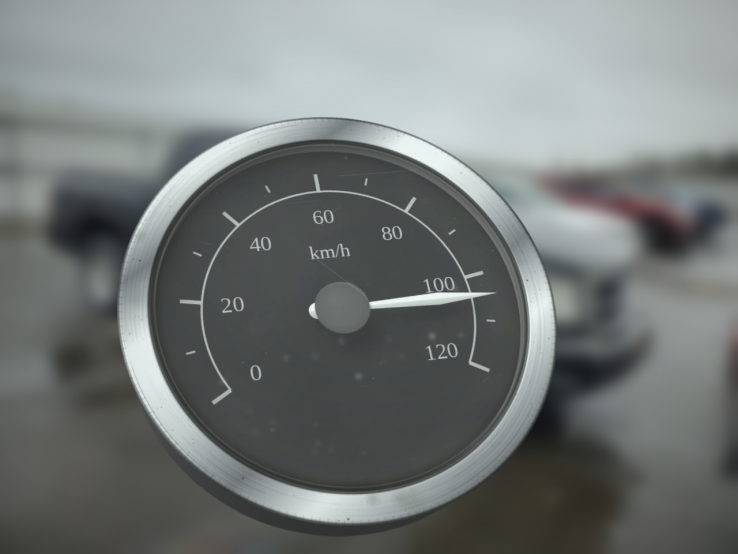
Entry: 105 km/h
